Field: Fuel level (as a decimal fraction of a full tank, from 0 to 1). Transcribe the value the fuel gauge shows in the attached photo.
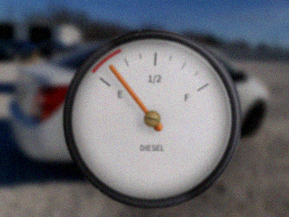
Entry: 0.125
